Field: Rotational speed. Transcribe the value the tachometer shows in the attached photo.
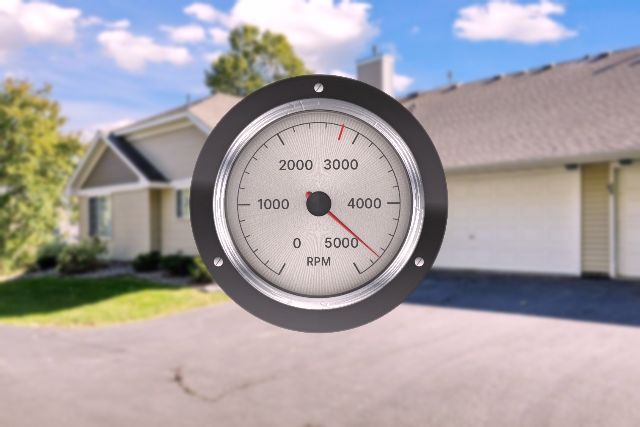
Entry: 4700 rpm
